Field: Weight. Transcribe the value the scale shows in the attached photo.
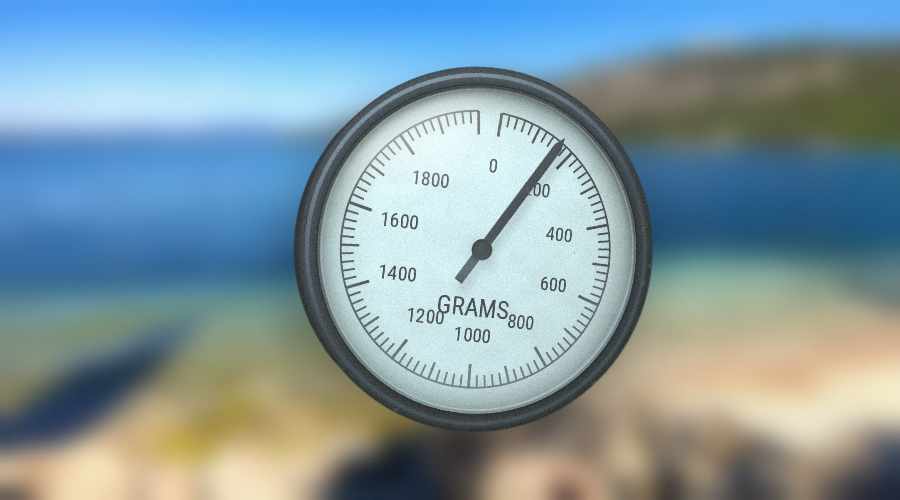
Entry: 160 g
